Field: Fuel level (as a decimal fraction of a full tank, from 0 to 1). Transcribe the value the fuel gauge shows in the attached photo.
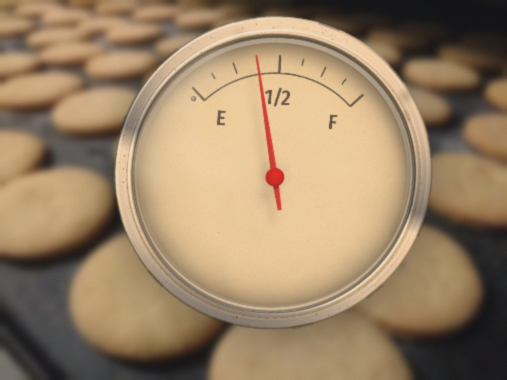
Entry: 0.375
